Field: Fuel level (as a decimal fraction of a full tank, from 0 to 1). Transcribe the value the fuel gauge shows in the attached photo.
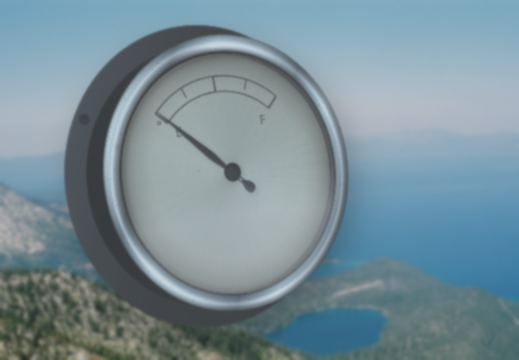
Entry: 0
